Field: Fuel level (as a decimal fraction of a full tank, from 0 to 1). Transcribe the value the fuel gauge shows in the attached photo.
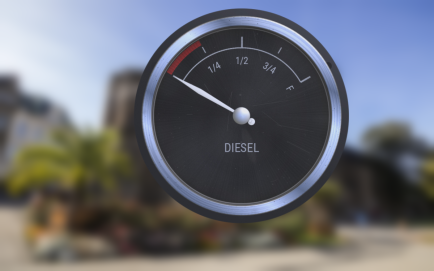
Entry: 0
